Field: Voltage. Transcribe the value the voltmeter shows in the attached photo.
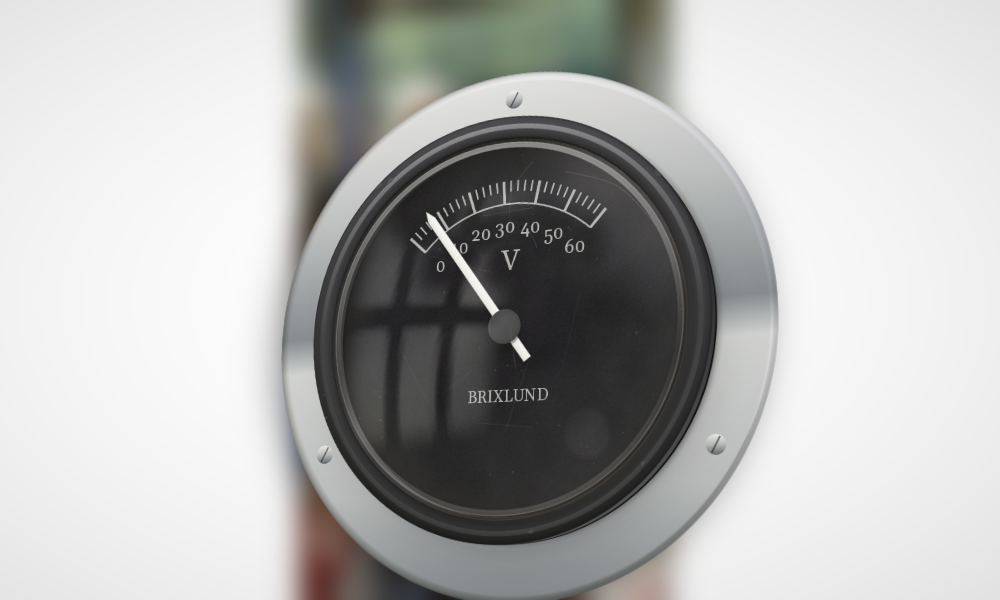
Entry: 8 V
